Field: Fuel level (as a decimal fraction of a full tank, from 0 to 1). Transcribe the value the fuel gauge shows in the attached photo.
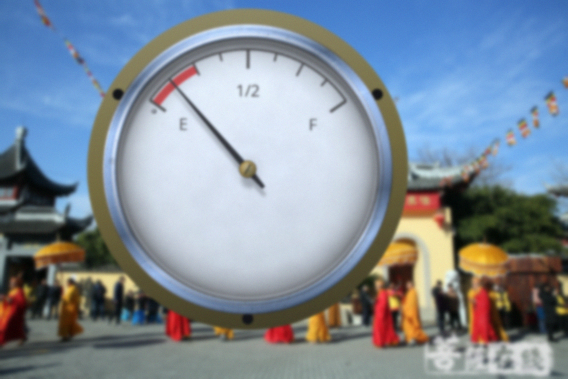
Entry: 0.125
